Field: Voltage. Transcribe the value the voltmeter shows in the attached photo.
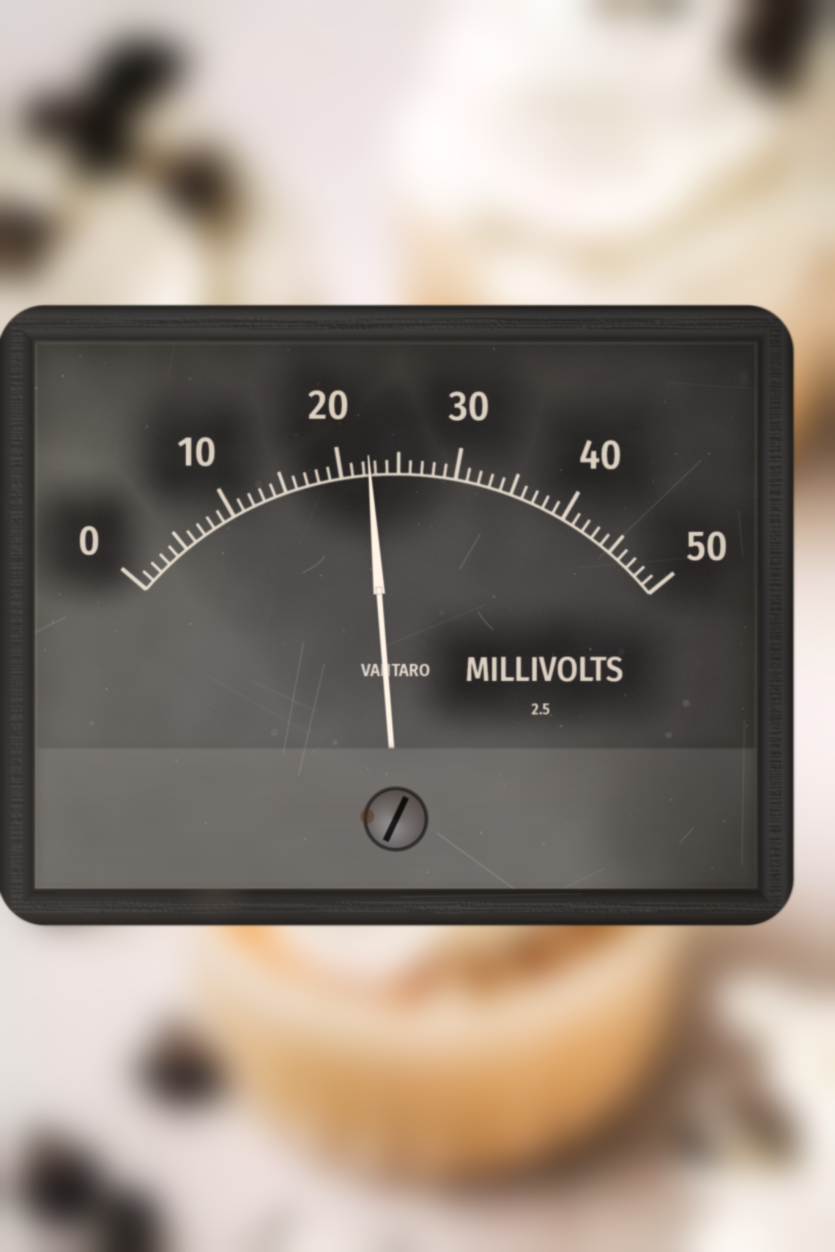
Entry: 22.5 mV
